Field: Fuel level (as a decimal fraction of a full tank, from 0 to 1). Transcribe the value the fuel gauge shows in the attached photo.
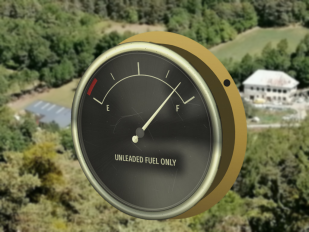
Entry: 0.875
